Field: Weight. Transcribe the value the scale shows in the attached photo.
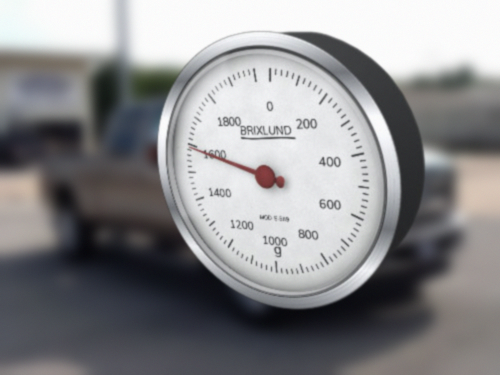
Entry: 1600 g
